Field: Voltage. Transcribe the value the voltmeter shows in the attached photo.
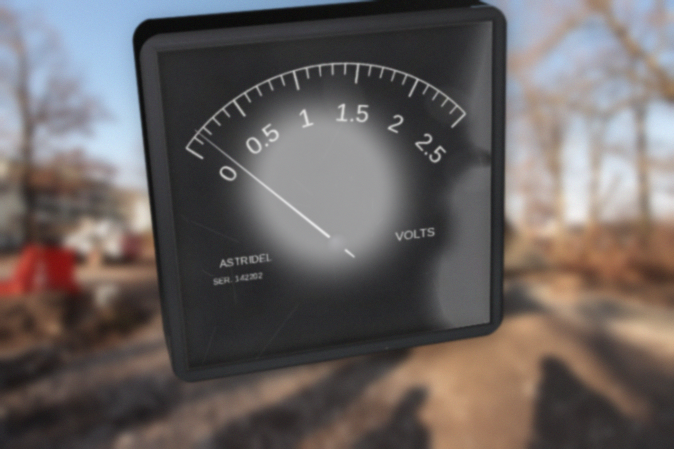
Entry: 0.15 V
